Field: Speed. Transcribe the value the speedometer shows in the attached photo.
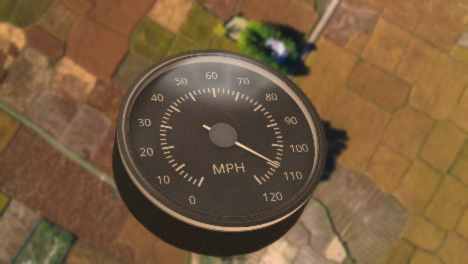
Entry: 110 mph
